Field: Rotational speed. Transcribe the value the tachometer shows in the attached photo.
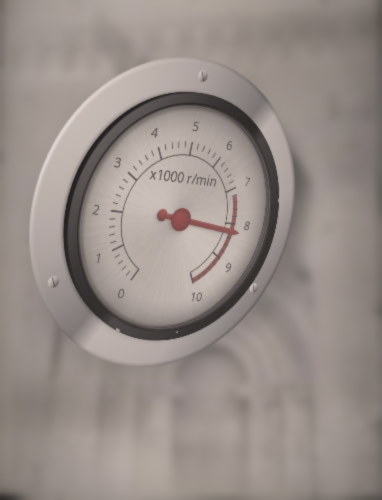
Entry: 8200 rpm
